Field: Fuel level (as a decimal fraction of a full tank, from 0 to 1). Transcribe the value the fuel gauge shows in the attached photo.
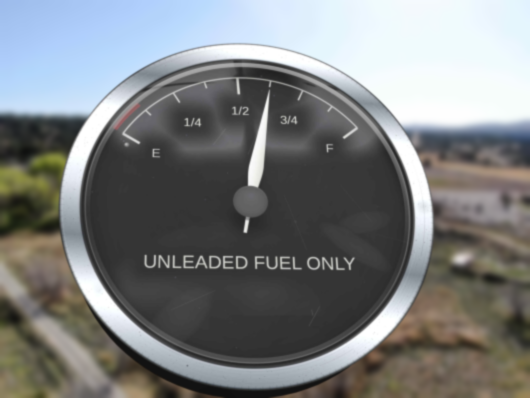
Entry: 0.625
